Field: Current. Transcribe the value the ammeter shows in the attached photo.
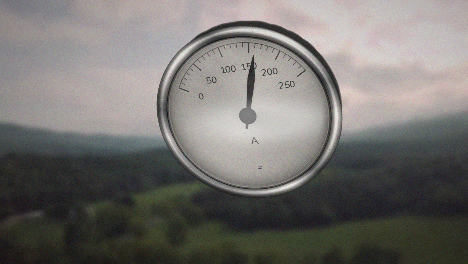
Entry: 160 A
